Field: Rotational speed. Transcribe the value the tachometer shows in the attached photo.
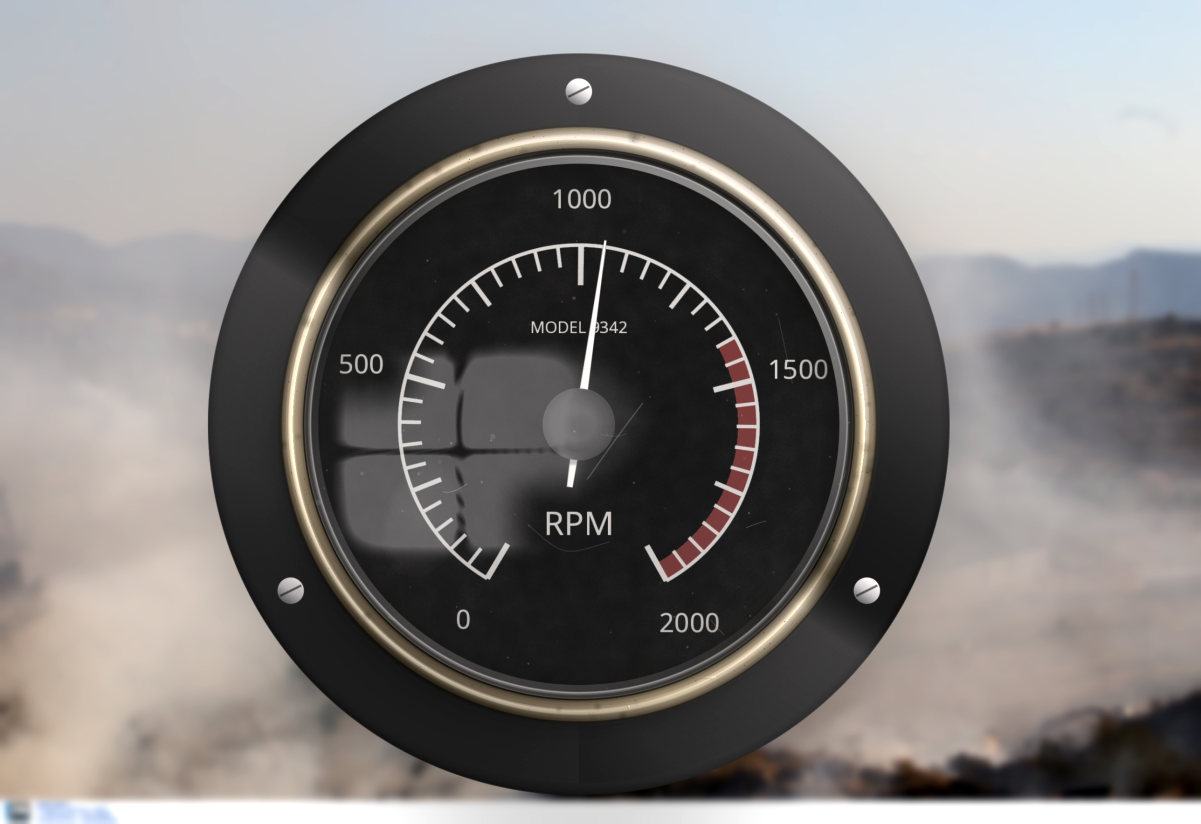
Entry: 1050 rpm
